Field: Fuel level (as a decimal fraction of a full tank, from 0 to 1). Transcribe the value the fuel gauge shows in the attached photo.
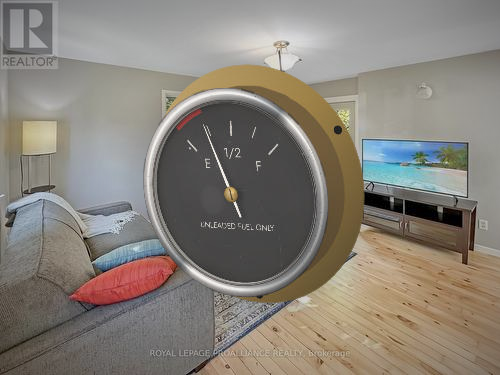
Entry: 0.25
